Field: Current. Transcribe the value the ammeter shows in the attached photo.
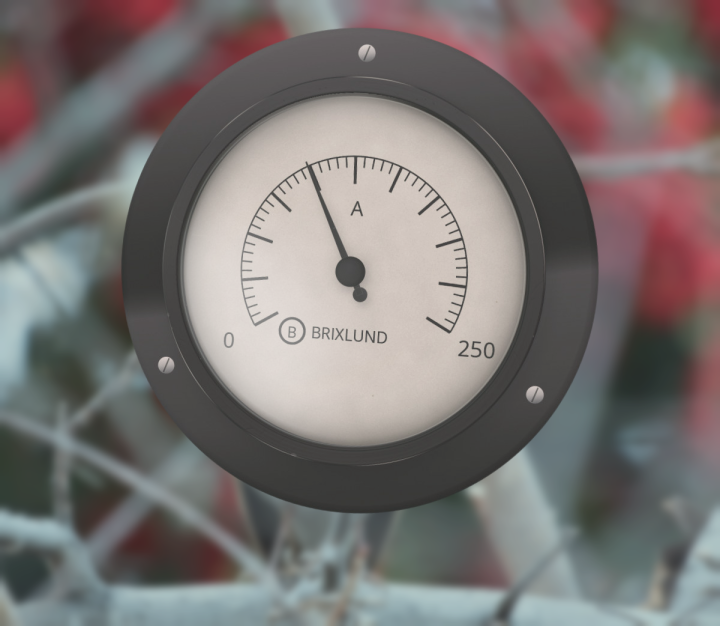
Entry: 100 A
